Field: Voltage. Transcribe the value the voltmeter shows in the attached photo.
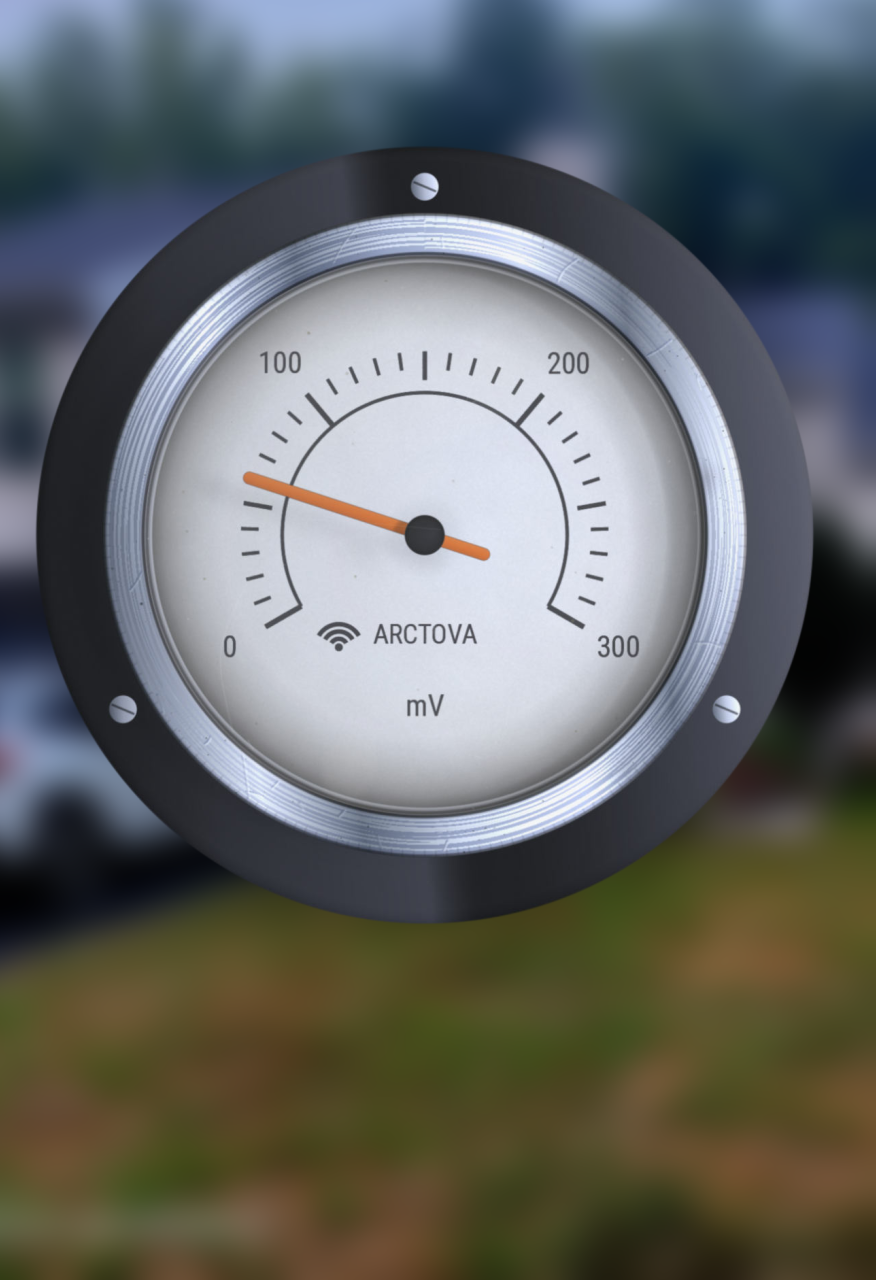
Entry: 60 mV
